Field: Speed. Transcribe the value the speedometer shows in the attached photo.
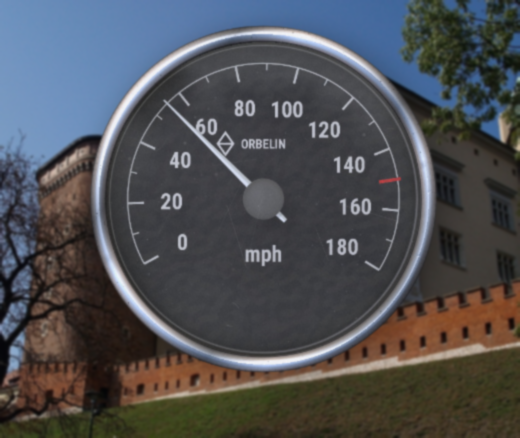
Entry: 55 mph
